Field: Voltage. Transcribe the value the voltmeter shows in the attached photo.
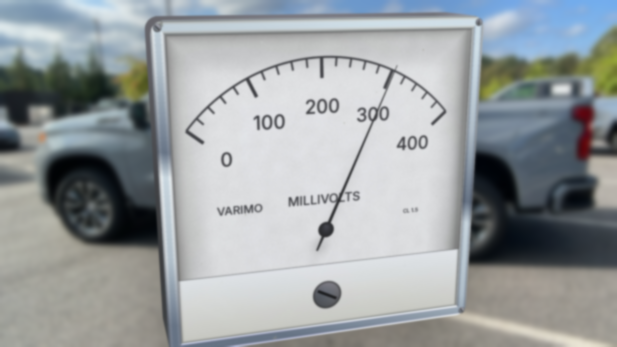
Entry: 300 mV
